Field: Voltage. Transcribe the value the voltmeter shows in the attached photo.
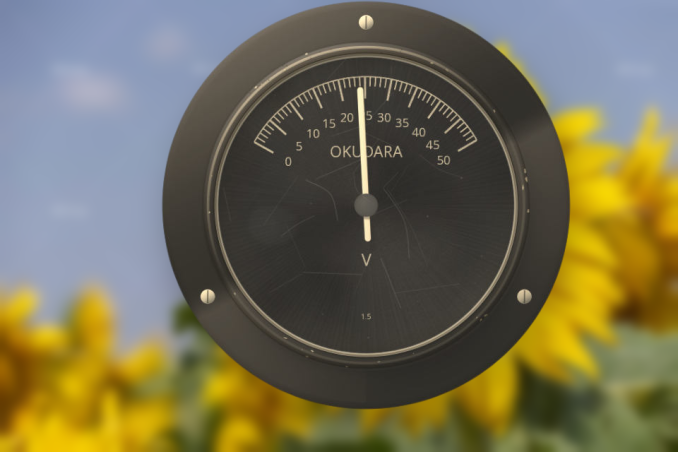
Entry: 24 V
